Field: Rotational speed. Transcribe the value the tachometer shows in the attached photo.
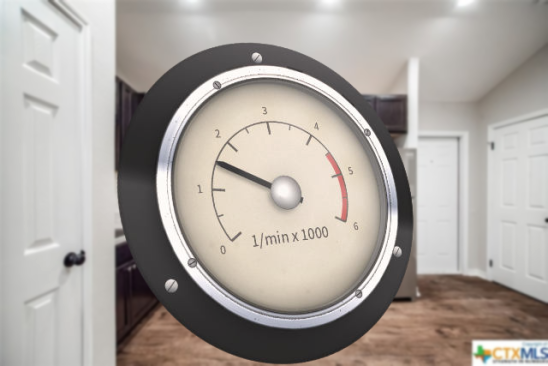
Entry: 1500 rpm
